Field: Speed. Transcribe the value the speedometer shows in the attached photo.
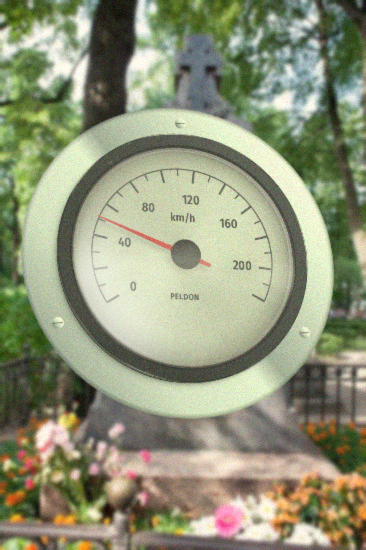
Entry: 50 km/h
